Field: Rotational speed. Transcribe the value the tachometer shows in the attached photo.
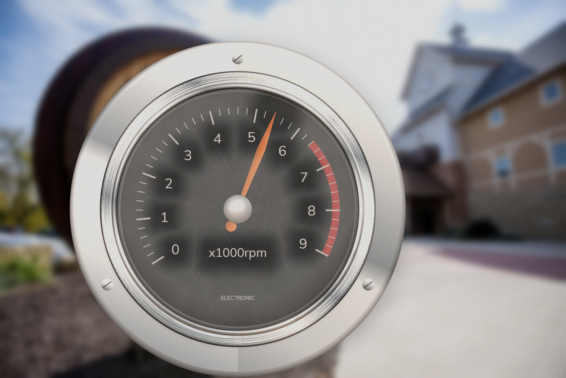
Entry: 5400 rpm
